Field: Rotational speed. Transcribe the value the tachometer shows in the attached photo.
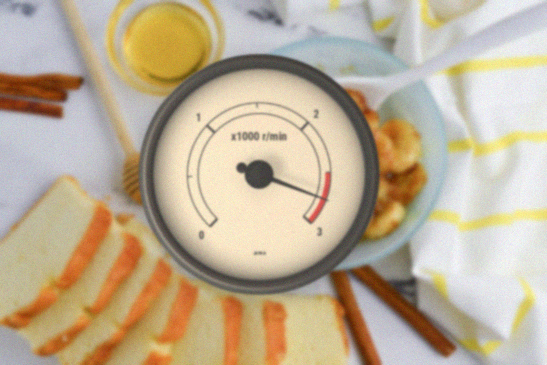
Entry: 2750 rpm
